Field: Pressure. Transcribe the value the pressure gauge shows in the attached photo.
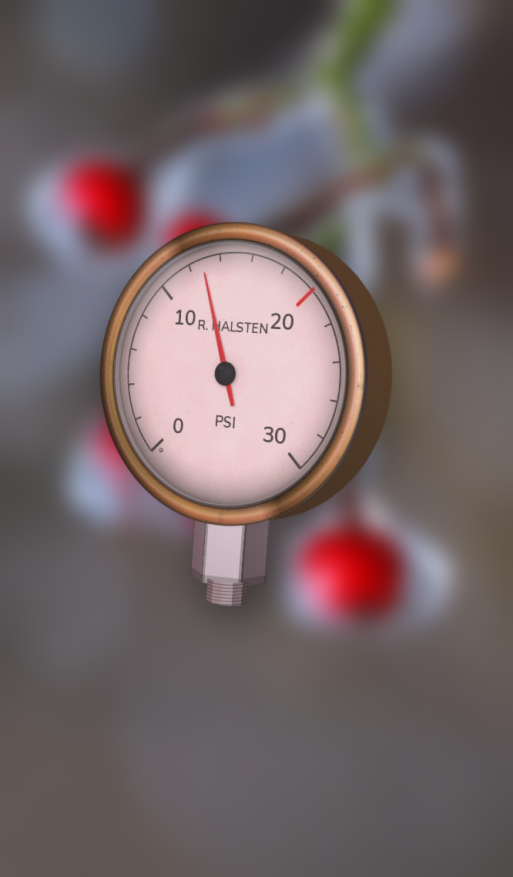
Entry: 13 psi
